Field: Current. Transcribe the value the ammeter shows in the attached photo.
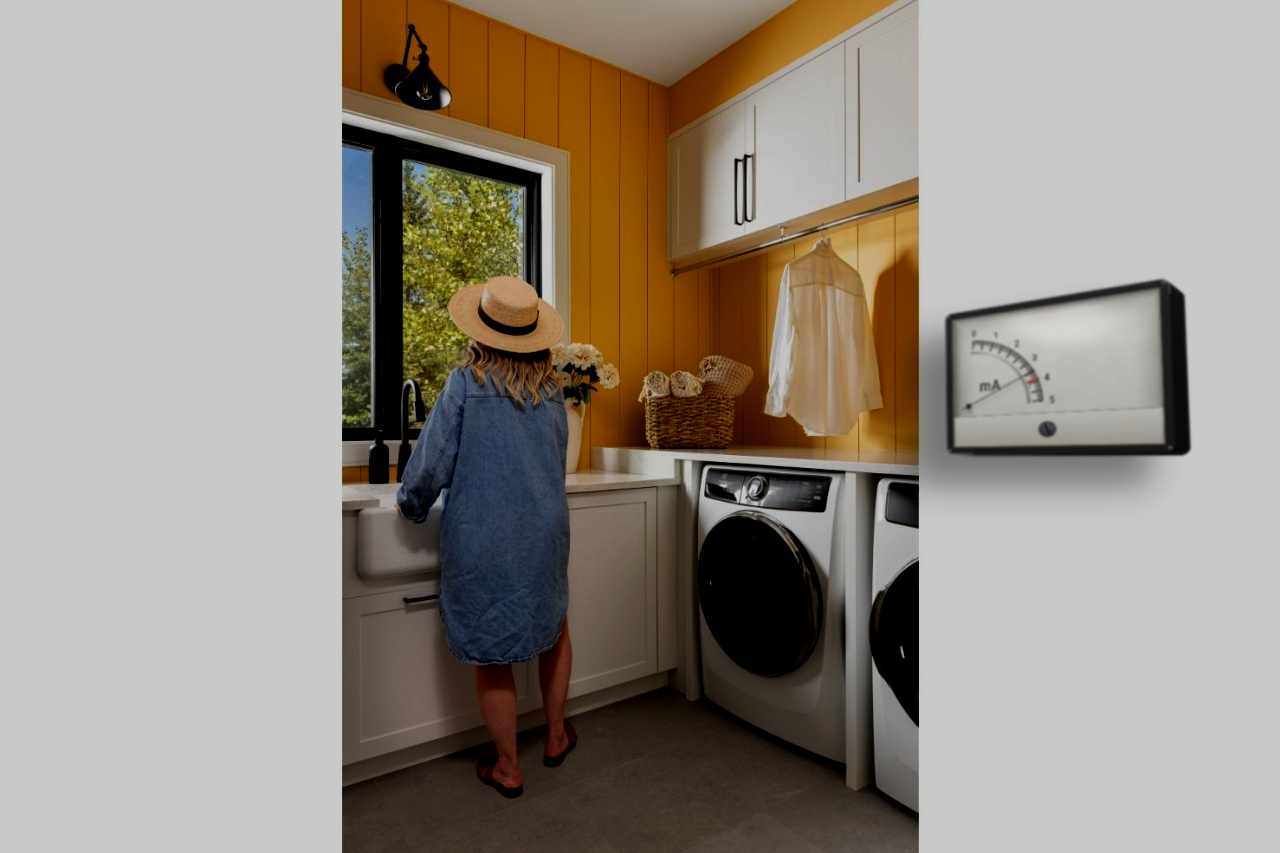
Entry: 3.5 mA
